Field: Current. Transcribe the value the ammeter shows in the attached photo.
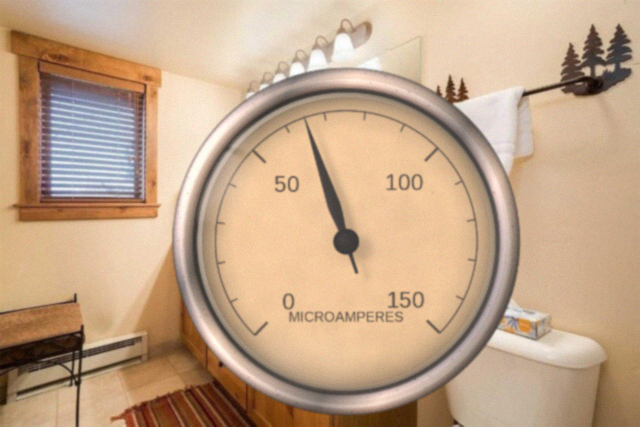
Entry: 65 µA
